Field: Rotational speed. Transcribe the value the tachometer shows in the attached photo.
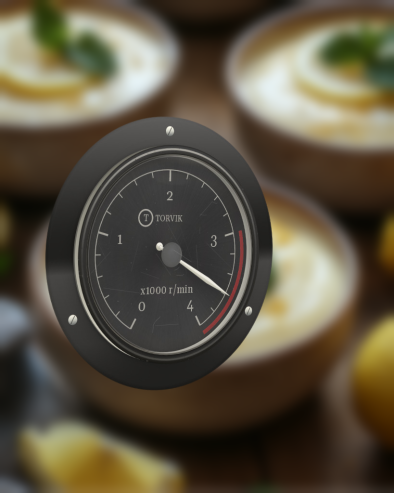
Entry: 3600 rpm
